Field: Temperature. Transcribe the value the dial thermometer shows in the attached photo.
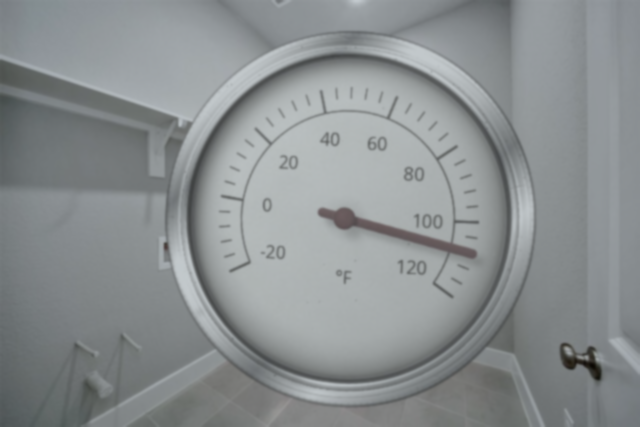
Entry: 108 °F
